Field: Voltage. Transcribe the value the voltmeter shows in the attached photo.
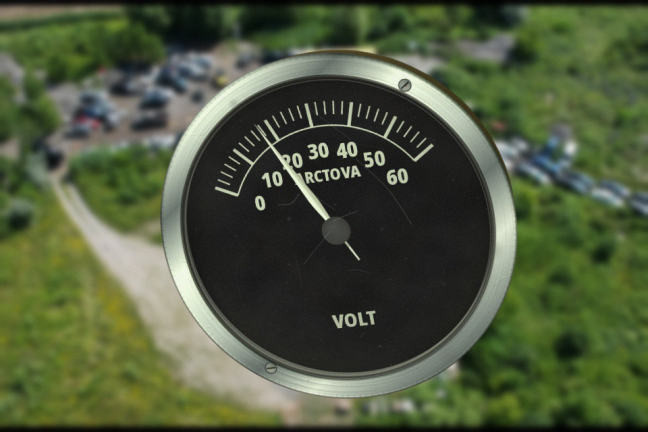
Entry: 18 V
